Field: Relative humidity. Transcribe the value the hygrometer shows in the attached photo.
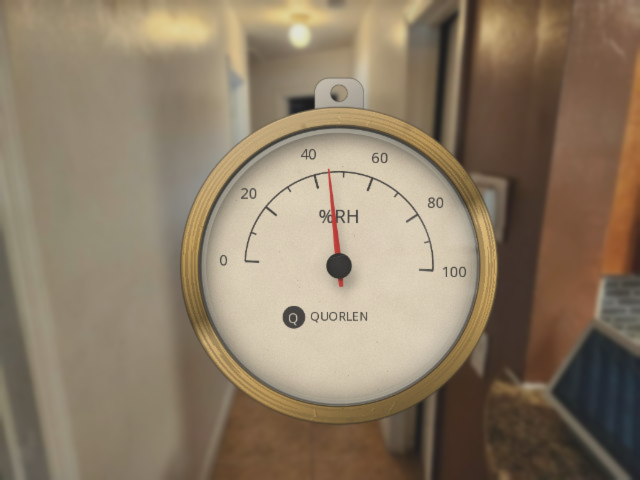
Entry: 45 %
